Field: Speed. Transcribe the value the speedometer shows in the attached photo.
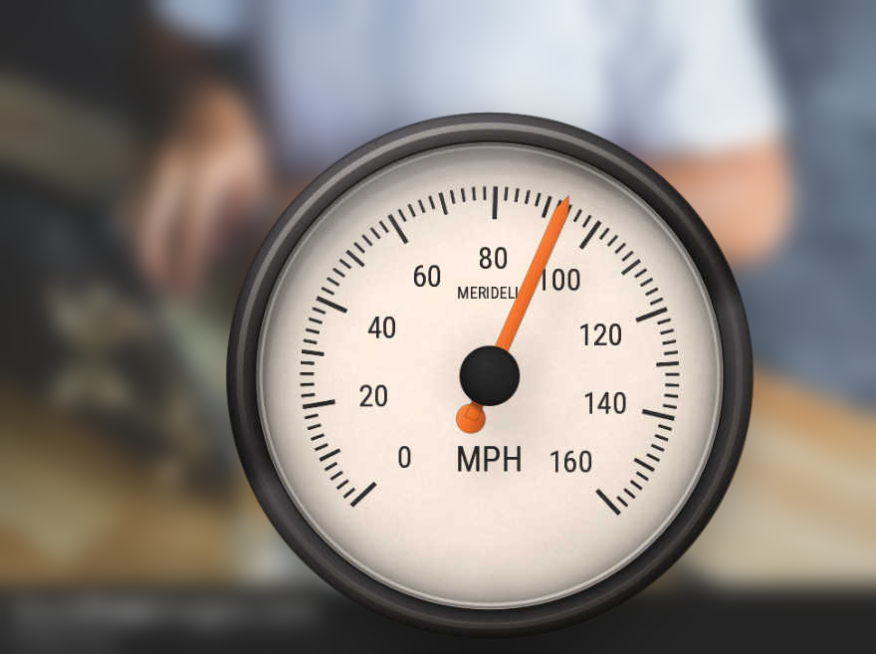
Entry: 93 mph
